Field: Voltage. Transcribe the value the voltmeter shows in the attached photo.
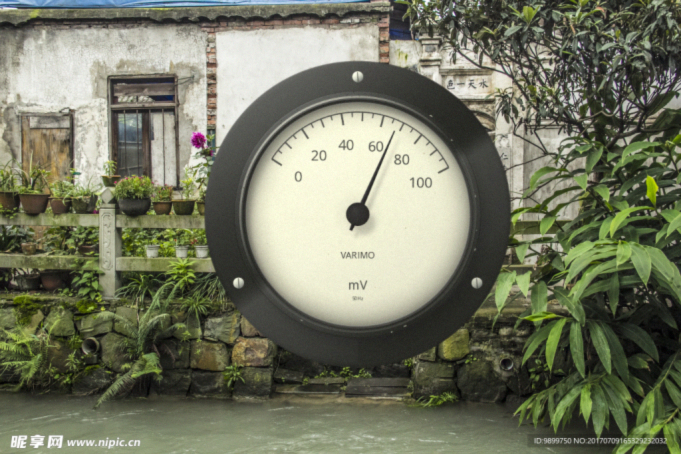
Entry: 67.5 mV
